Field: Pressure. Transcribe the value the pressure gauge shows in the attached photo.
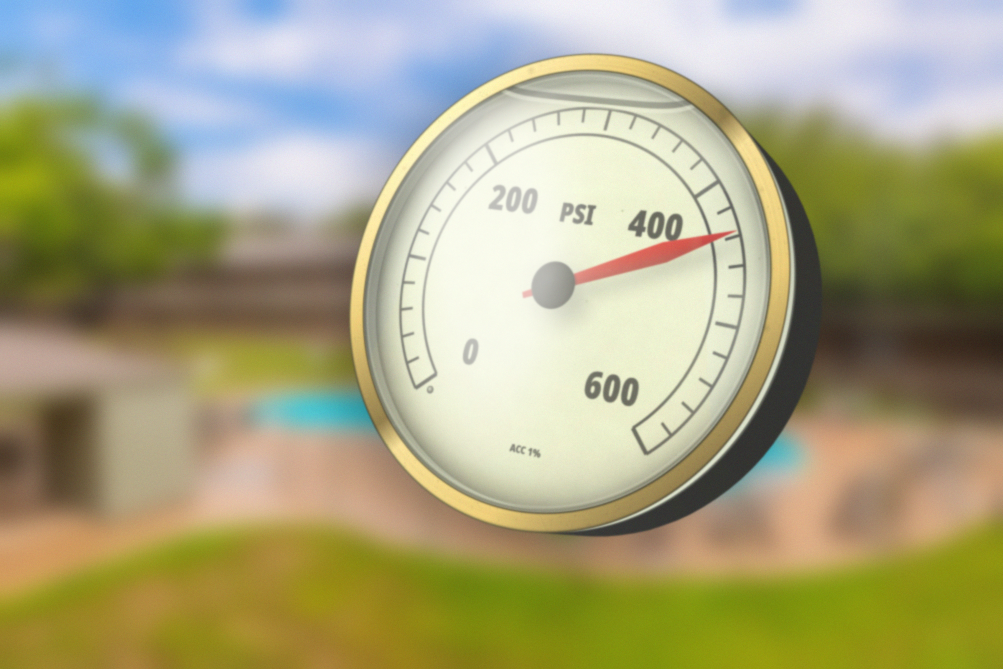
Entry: 440 psi
